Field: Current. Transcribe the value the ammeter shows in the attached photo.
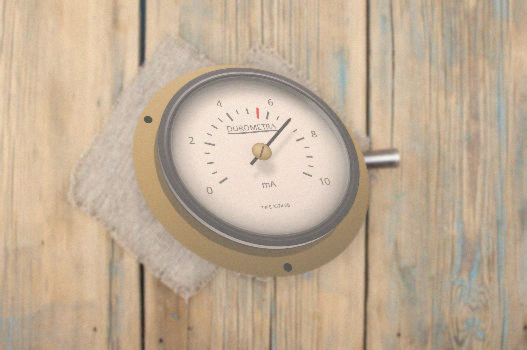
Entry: 7 mA
